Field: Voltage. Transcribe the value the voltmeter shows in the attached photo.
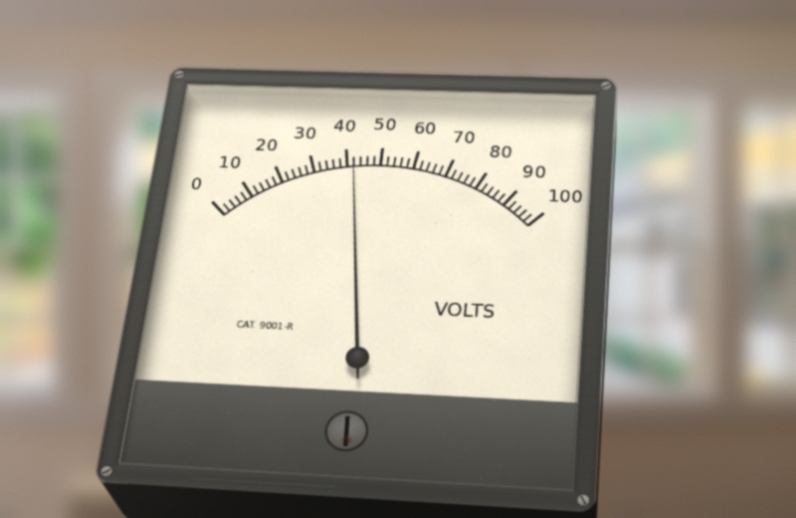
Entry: 42 V
